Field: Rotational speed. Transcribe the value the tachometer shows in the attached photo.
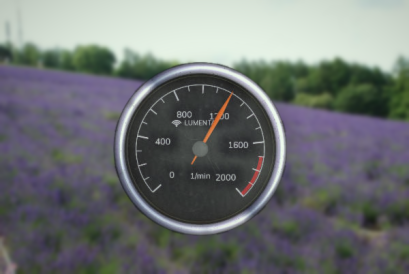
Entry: 1200 rpm
